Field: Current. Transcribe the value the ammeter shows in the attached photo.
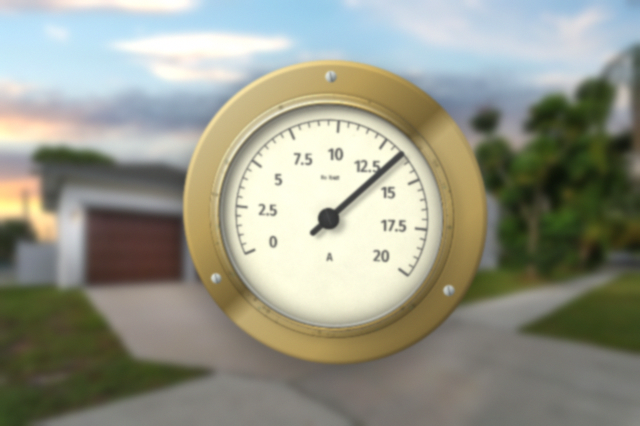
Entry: 13.5 A
